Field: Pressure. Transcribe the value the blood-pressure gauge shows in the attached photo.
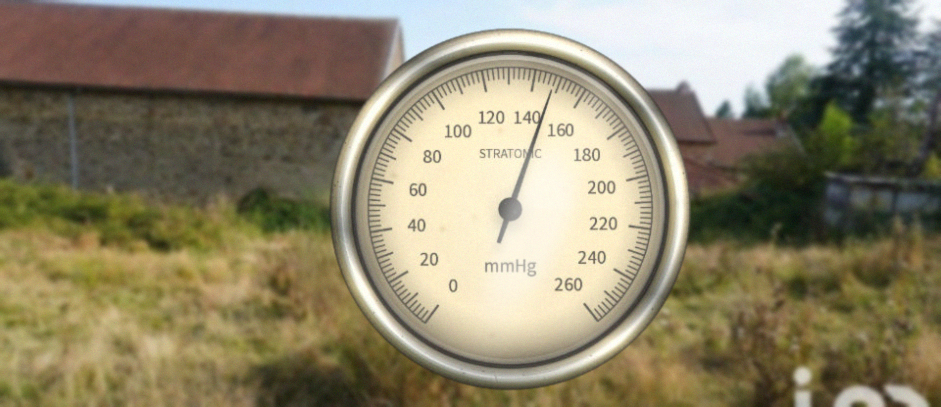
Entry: 148 mmHg
